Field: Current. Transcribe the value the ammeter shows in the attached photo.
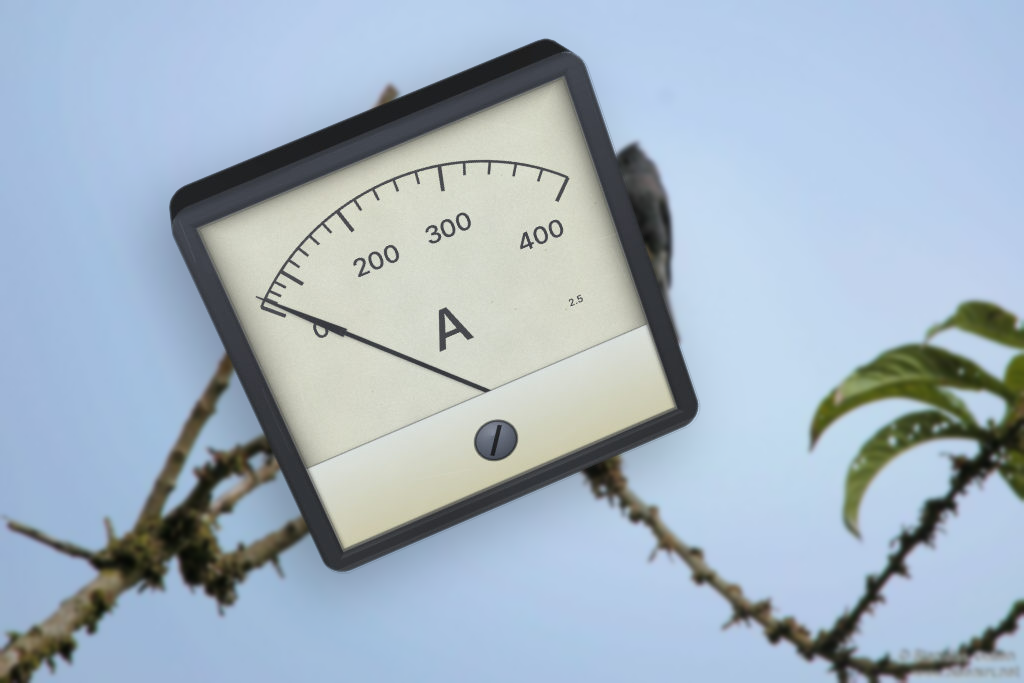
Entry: 40 A
